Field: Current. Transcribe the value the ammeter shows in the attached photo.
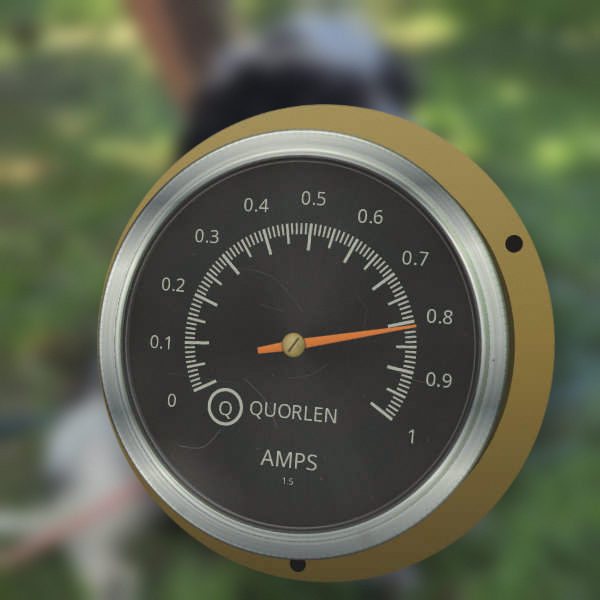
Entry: 0.81 A
